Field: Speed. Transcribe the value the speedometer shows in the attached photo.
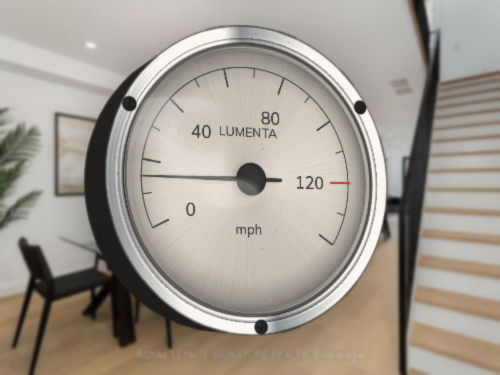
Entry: 15 mph
